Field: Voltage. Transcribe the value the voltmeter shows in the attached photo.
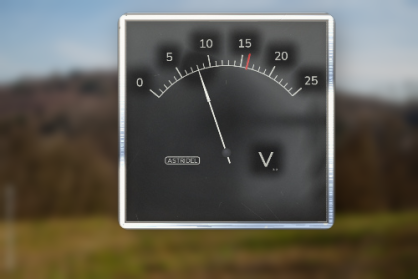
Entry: 8 V
